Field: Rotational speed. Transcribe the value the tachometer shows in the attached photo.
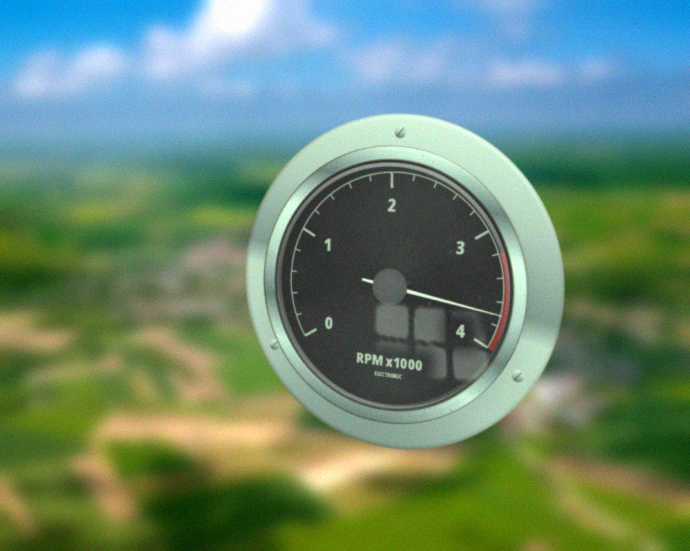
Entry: 3700 rpm
